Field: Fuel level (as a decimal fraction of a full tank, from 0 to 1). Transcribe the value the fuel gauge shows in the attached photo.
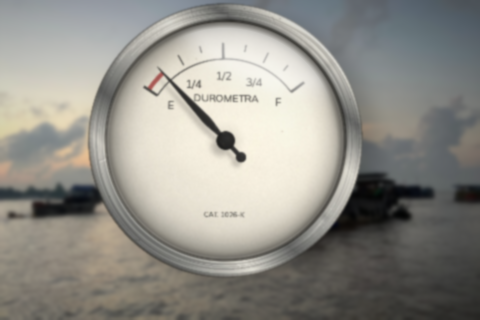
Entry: 0.125
